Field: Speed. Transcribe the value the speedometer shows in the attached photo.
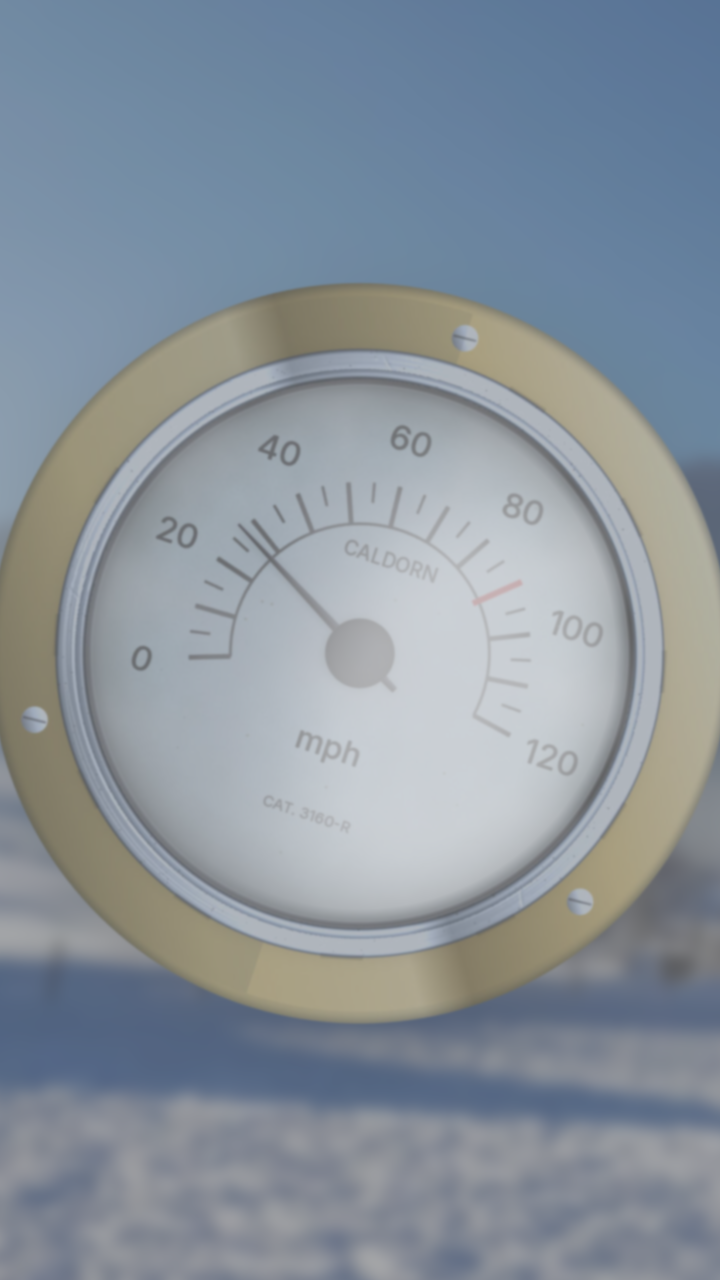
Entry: 27.5 mph
